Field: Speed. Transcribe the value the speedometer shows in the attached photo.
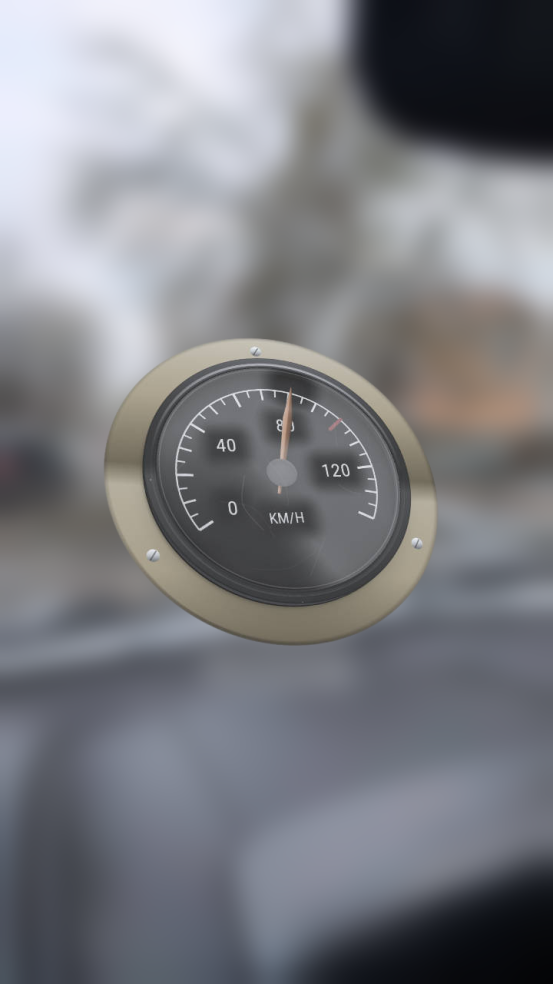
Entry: 80 km/h
